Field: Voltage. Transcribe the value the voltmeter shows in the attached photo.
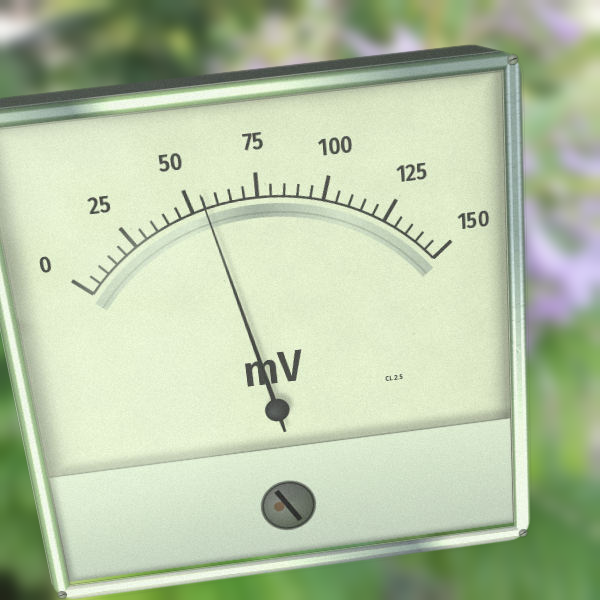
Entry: 55 mV
